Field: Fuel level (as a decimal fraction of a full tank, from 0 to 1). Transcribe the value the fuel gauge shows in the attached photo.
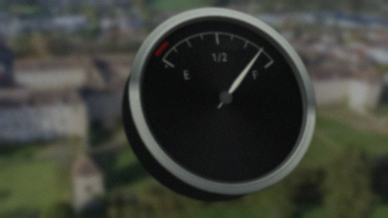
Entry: 0.875
